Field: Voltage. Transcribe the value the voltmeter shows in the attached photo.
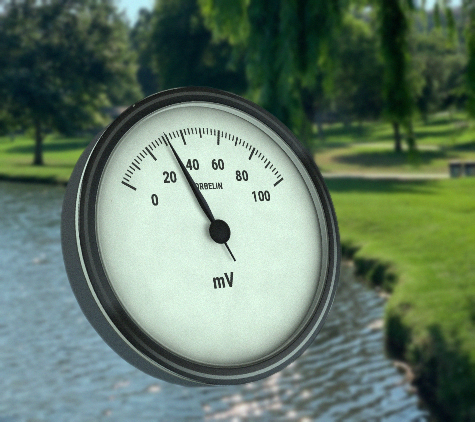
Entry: 30 mV
